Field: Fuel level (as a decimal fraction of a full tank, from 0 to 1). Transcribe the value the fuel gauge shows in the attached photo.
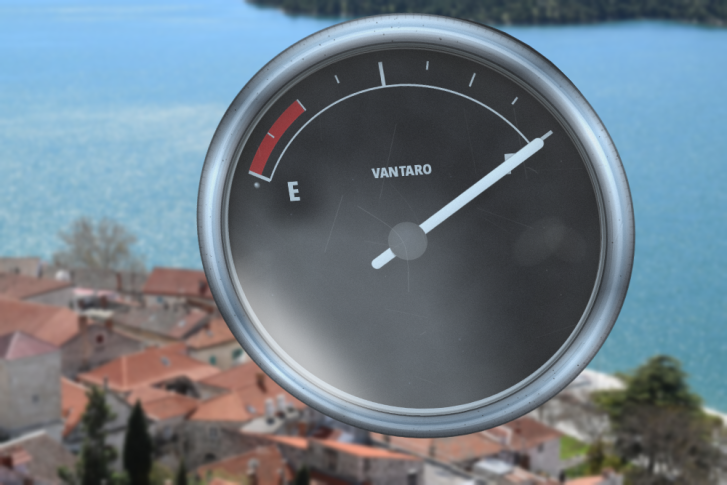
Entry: 1
